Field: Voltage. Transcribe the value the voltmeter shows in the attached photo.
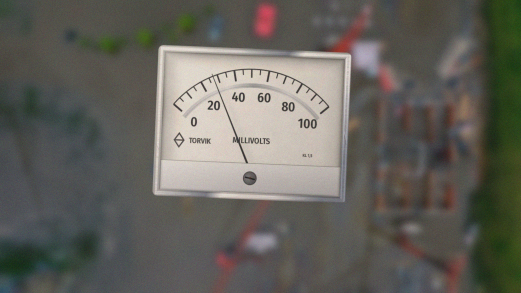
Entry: 27.5 mV
